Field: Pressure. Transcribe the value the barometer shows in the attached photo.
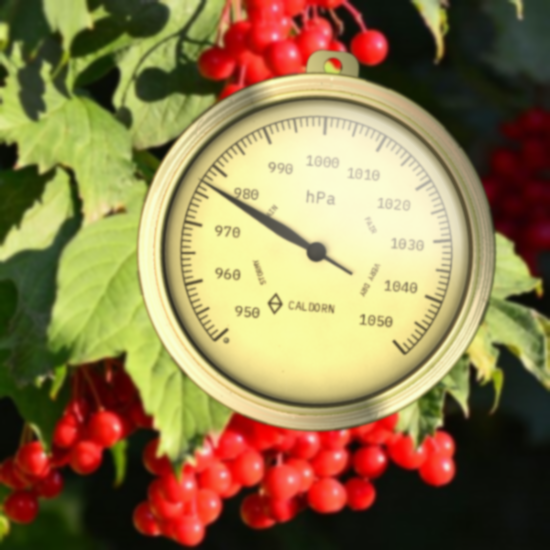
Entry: 977 hPa
